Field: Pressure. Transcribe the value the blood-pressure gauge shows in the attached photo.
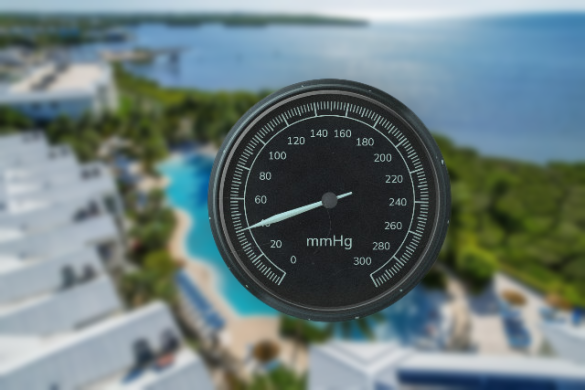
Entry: 40 mmHg
